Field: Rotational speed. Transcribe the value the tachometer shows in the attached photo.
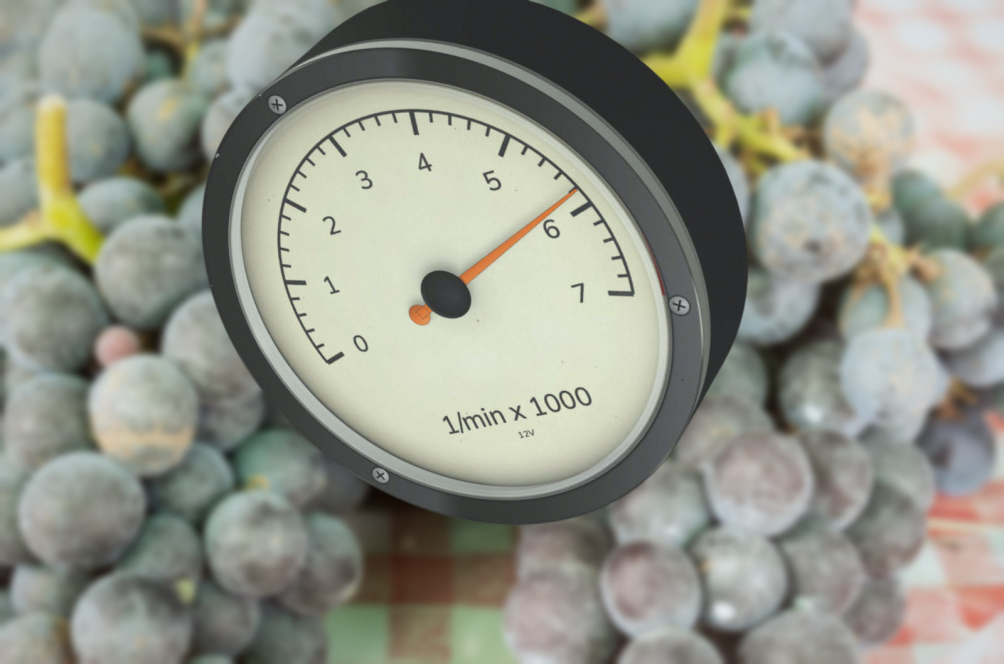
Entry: 5800 rpm
